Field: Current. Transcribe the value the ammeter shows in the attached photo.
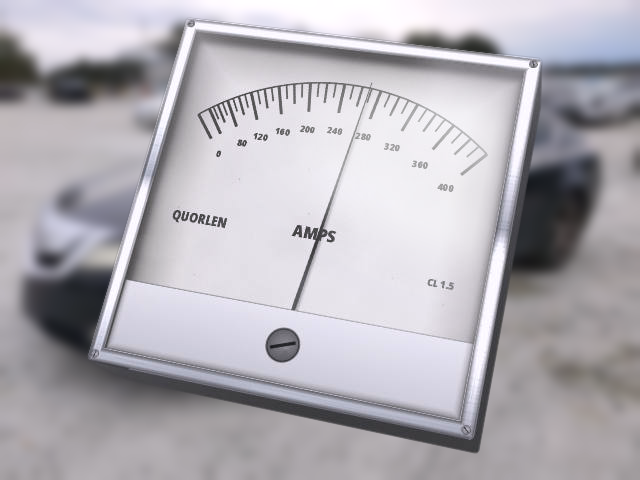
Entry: 270 A
